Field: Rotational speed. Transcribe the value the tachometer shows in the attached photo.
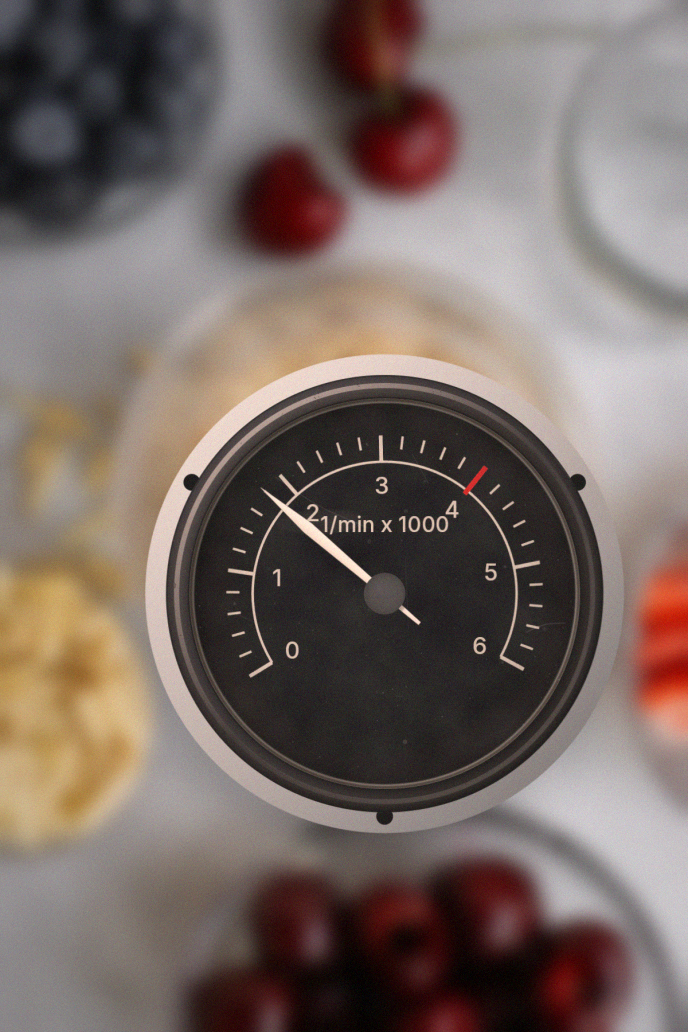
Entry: 1800 rpm
